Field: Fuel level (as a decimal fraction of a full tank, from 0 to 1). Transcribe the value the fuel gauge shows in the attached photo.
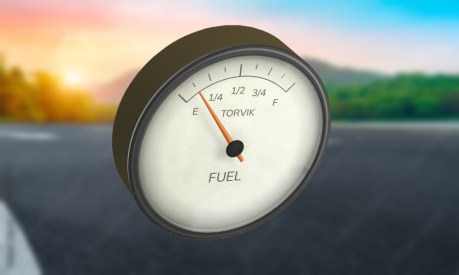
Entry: 0.125
